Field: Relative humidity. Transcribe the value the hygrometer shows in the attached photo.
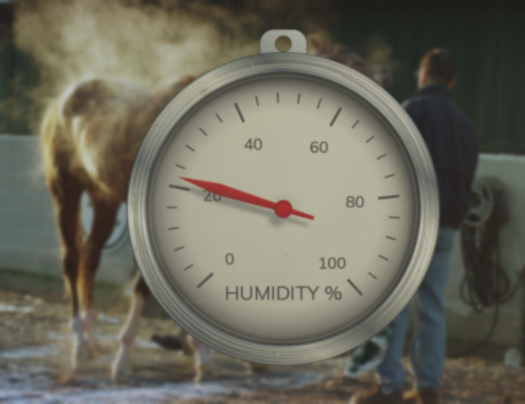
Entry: 22 %
